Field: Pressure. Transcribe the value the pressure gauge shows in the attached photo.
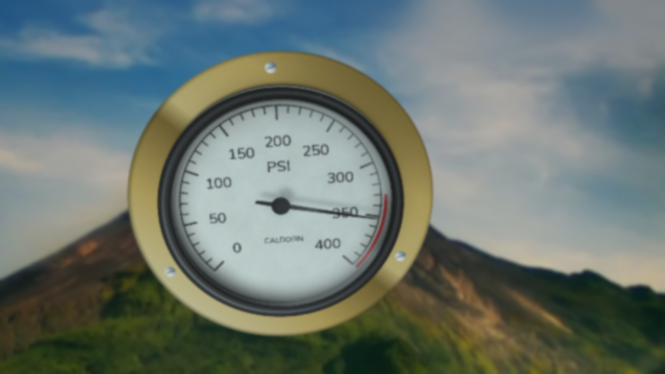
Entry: 350 psi
